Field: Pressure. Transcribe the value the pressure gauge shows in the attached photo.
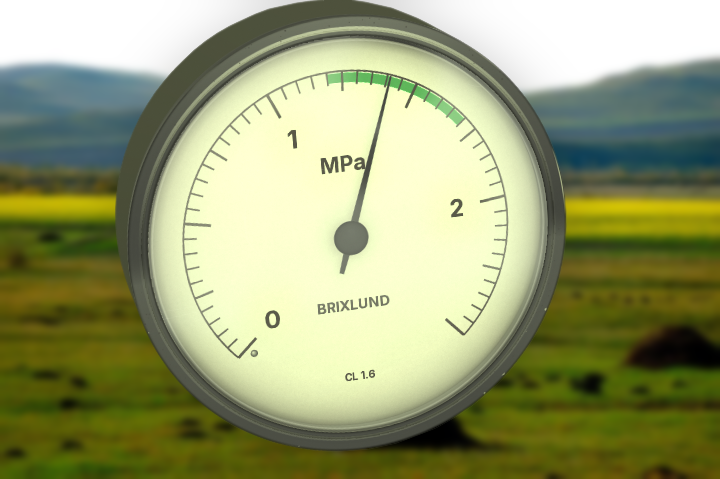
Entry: 1.4 MPa
